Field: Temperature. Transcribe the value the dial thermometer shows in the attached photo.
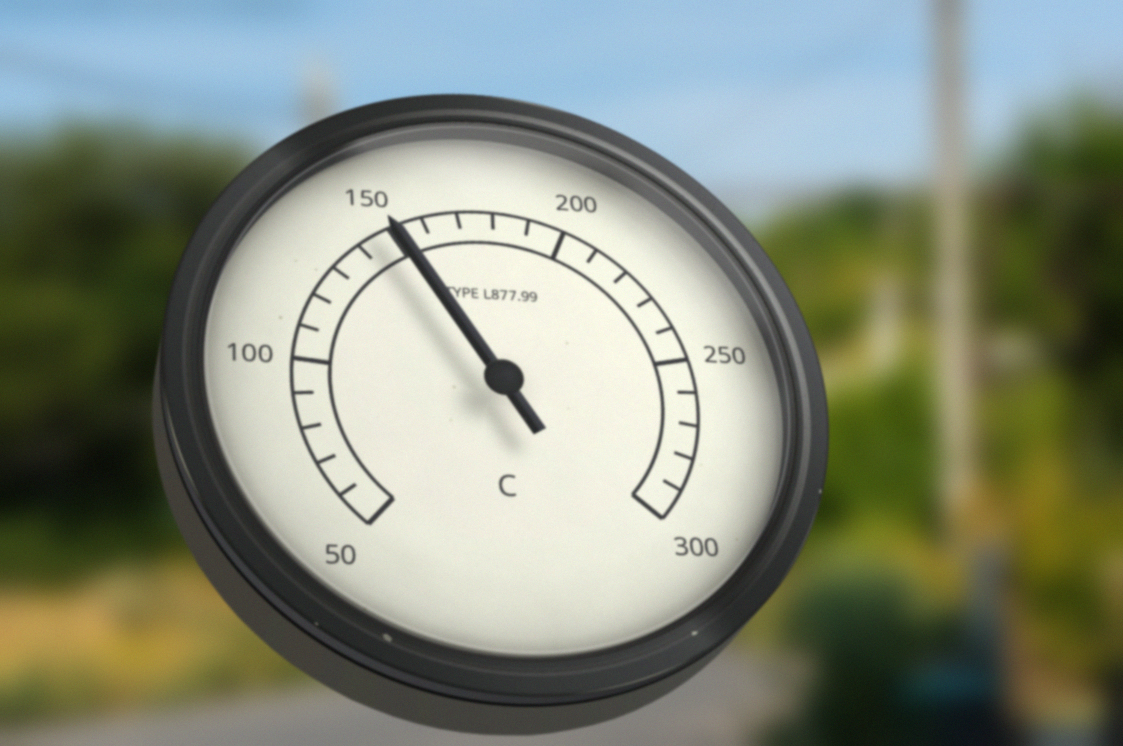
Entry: 150 °C
